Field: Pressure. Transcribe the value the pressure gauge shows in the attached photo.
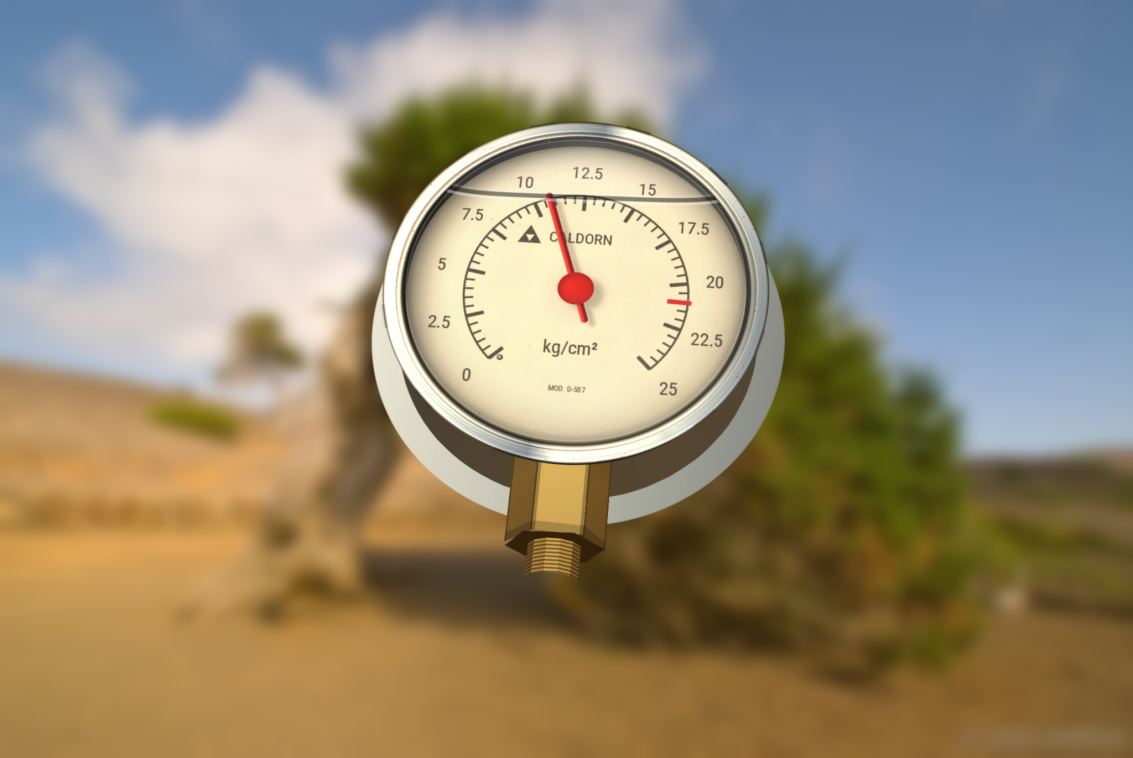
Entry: 10.75 kg/cm²
